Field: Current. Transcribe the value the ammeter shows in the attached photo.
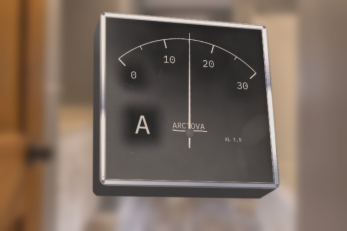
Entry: 15 A
